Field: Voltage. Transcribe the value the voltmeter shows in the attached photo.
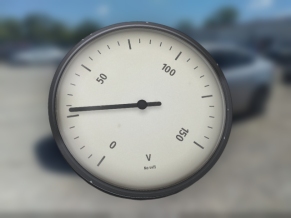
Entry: 27.5 V
